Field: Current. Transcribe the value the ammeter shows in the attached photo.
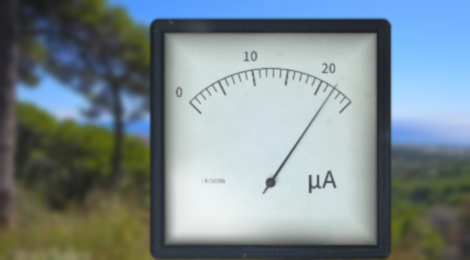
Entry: 22 µA
